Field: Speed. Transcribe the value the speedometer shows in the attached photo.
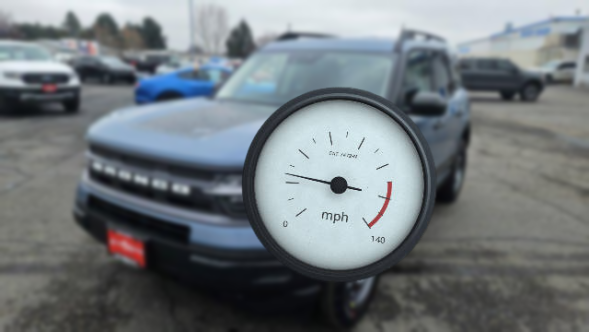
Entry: 25 mph
